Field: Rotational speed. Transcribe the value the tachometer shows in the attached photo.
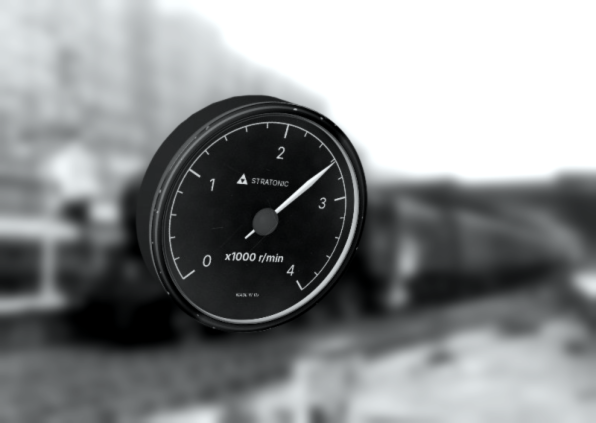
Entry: 2600 rpm
